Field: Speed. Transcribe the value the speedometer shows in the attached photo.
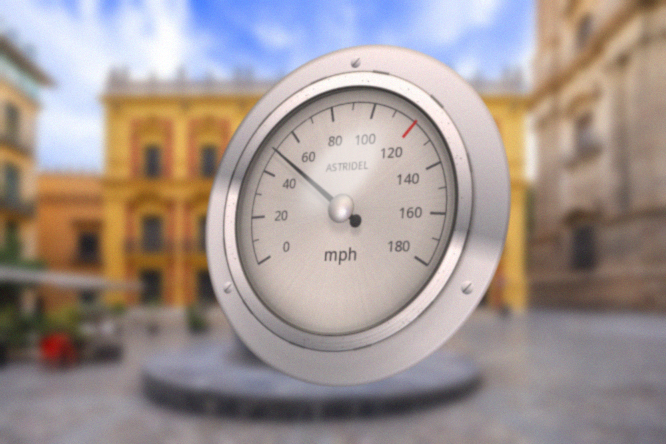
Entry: 50 mph
